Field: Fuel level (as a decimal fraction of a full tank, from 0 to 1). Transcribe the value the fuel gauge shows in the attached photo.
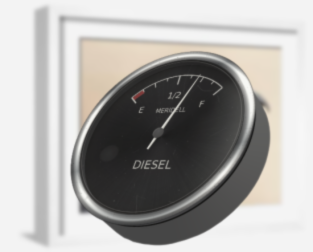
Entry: 0.75
